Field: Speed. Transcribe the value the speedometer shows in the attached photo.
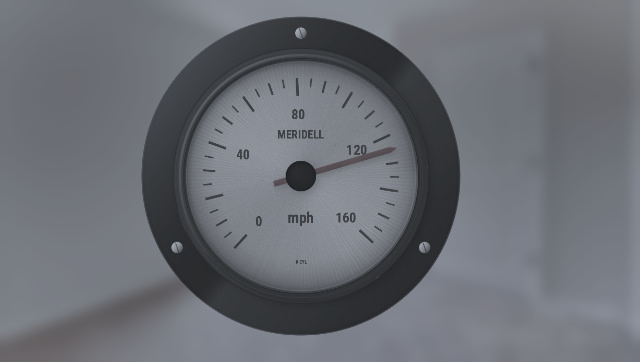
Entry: 125 mph
